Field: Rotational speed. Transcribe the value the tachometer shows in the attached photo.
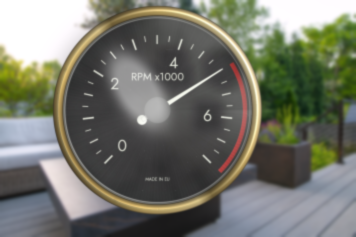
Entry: 5000 rpm
